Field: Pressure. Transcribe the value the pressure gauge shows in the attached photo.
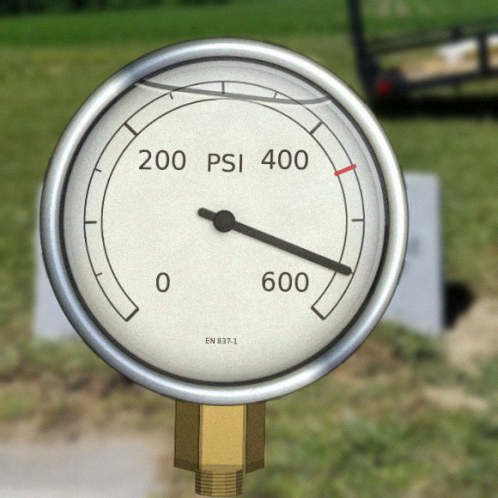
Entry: 550 psi
